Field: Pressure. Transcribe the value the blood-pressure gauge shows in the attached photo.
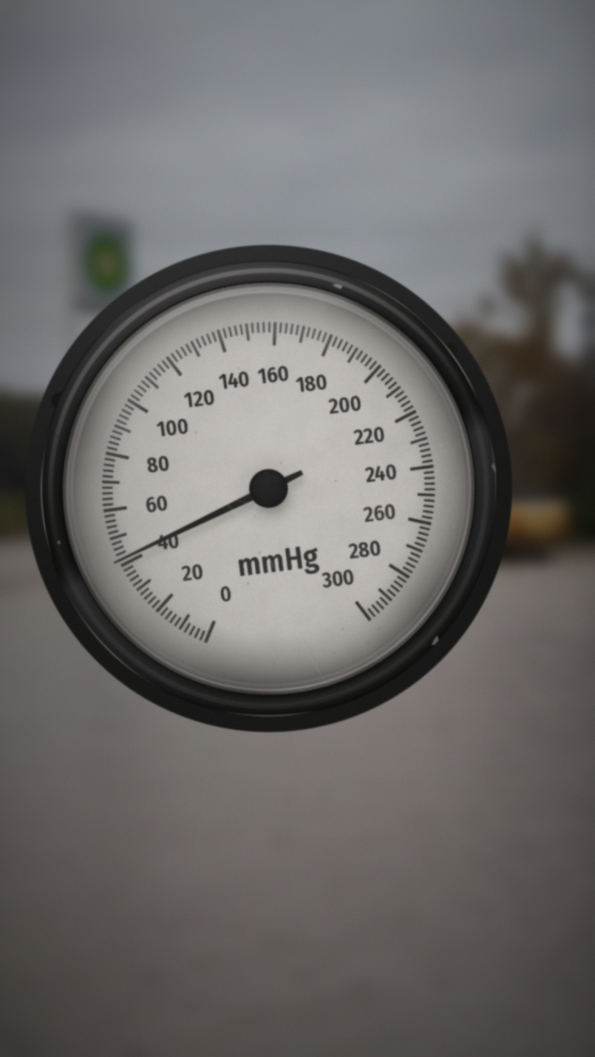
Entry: 42 mmHg
